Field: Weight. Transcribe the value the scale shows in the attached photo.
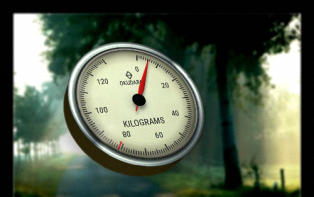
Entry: 5 kg
